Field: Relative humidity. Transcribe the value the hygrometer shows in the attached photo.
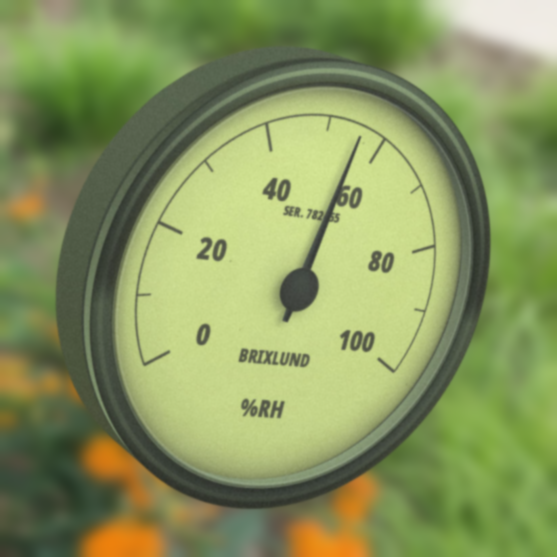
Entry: 55 %
